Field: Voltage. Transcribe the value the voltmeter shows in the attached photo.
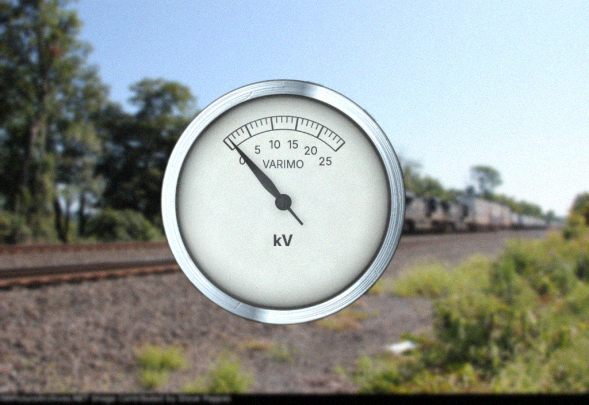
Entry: 1 kV
